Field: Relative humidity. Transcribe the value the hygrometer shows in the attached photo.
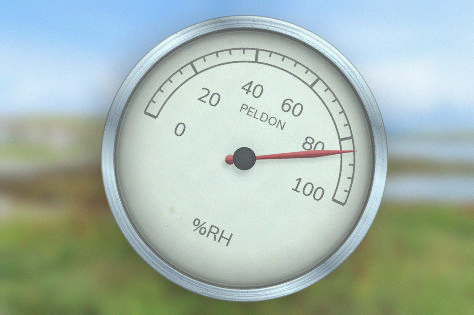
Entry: 84 %
